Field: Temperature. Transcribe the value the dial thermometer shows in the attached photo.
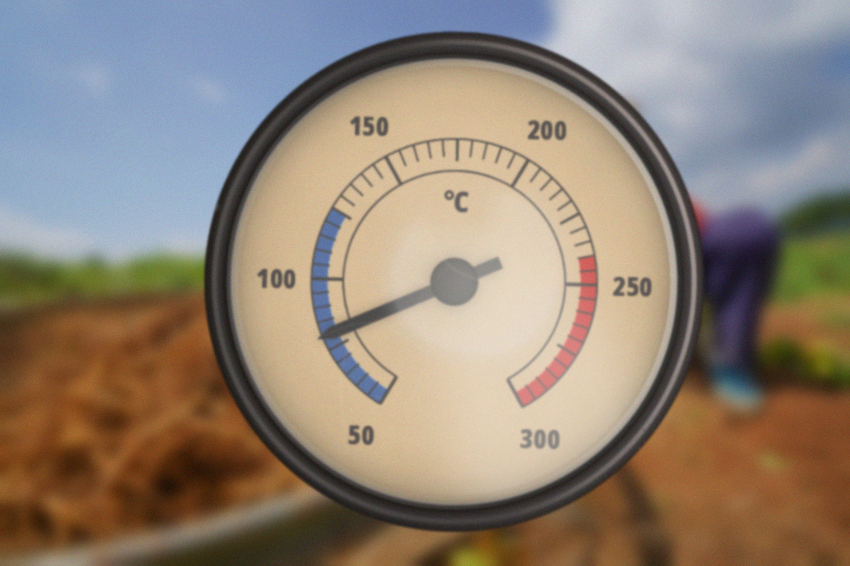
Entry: 80 °C
